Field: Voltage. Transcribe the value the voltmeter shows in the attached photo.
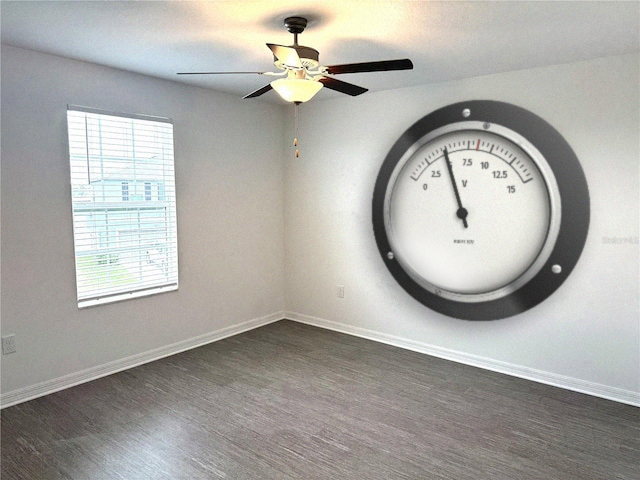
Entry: 5 V
